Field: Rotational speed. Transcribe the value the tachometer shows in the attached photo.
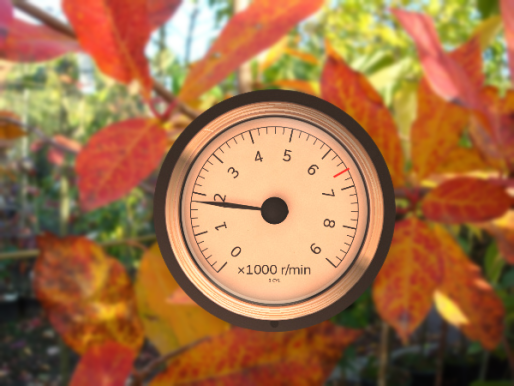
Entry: 1800 rpm
